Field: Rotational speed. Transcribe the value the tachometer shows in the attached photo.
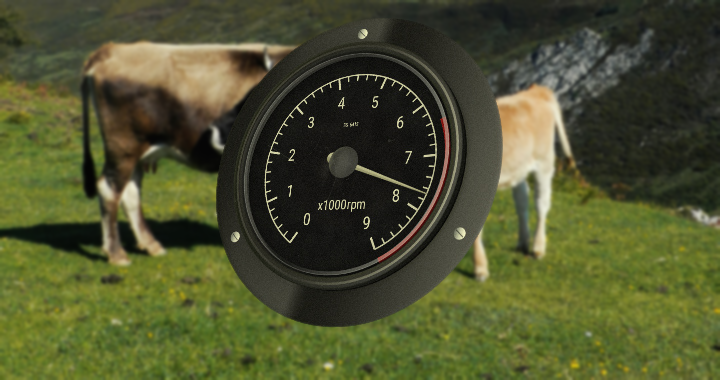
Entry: 7700 rpm
